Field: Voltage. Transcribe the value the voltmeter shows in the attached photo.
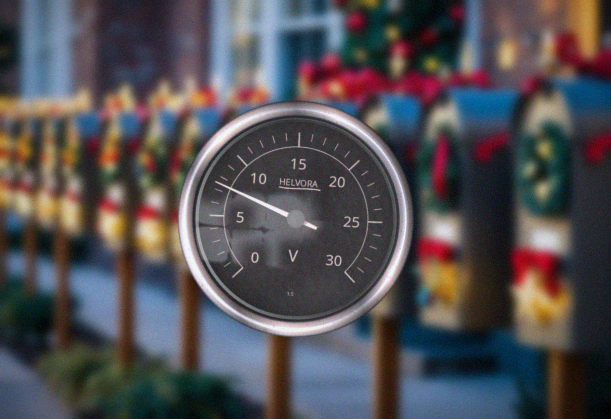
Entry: 7.5 V
